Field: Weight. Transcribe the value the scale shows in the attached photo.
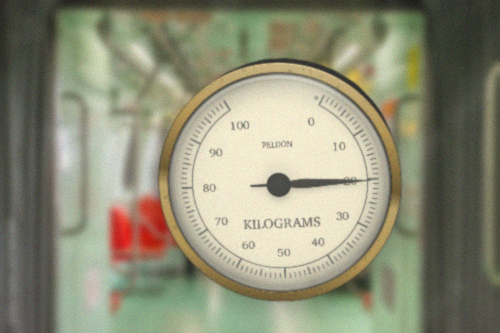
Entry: 20 kg
